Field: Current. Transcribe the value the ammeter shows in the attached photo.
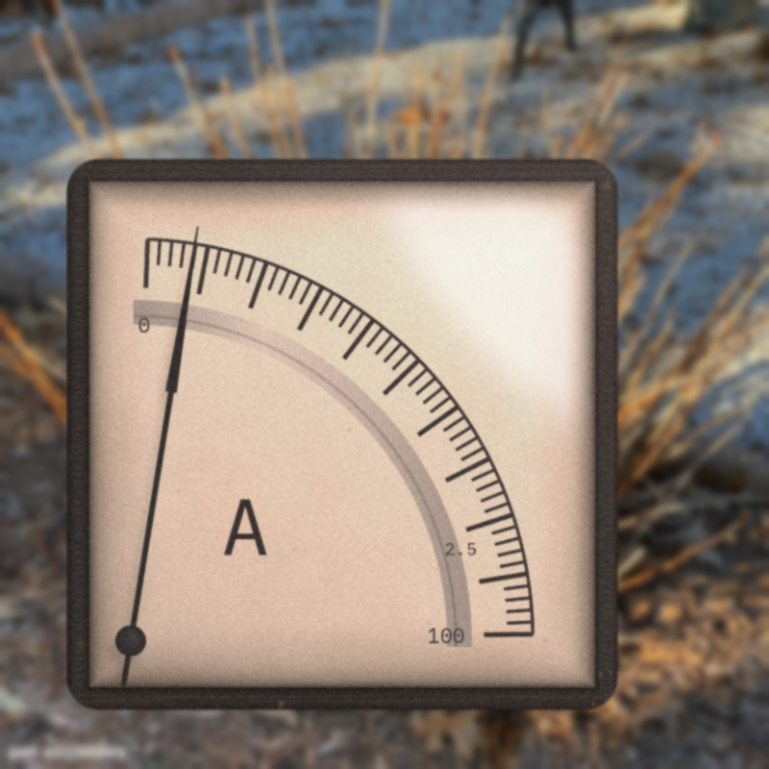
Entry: 8 A
